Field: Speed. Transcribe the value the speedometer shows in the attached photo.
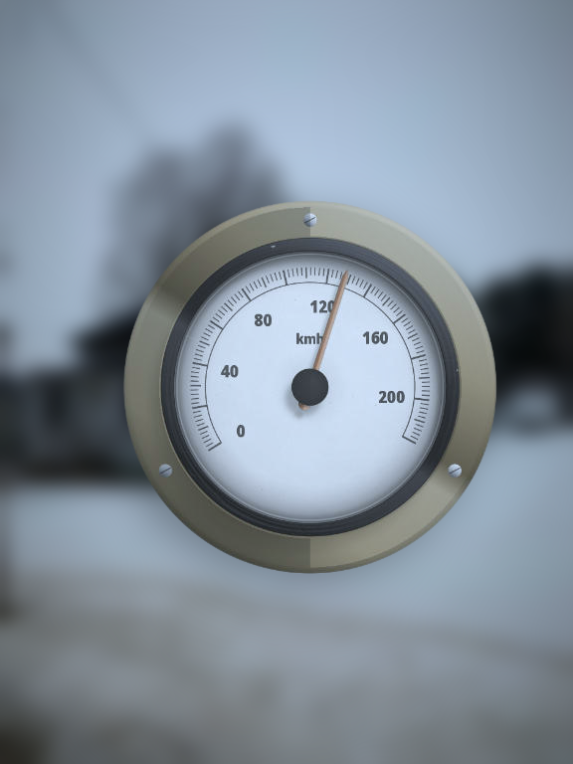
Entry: 128 km/h
